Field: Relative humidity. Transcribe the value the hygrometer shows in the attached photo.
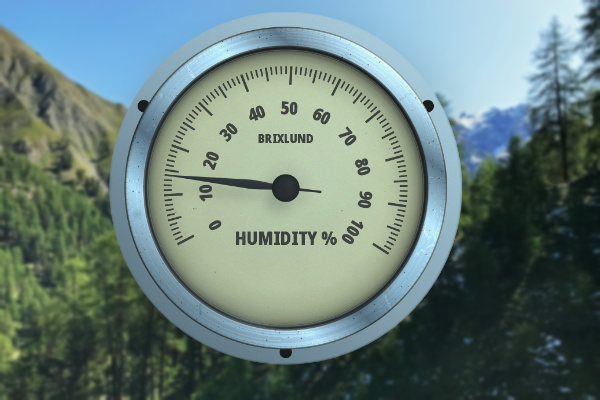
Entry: 14 %
